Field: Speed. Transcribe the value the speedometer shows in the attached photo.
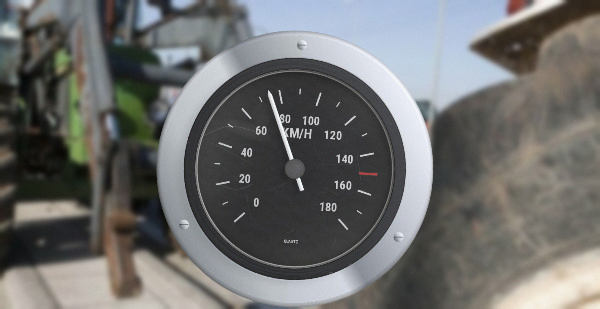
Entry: 75 km/h
